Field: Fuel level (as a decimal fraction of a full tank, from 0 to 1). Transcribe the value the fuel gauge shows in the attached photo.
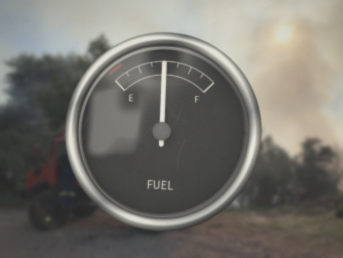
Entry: 0.5
